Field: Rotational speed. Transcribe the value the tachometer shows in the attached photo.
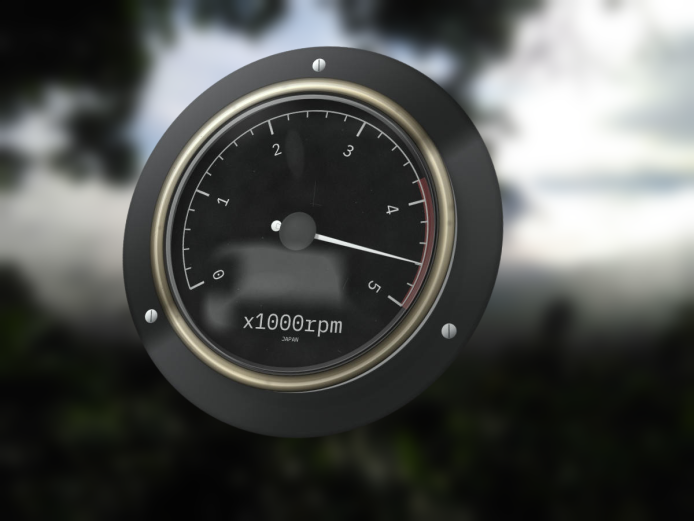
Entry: 4600 rpm
